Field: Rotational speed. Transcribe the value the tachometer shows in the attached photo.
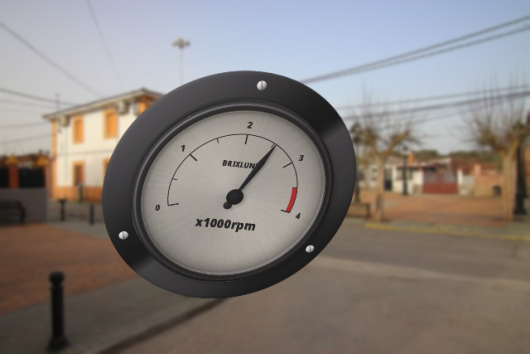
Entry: 2500 rpm
